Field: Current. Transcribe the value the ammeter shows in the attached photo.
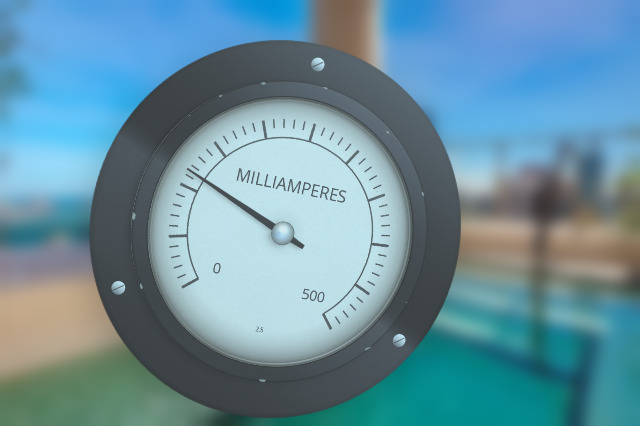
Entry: 115 mA
